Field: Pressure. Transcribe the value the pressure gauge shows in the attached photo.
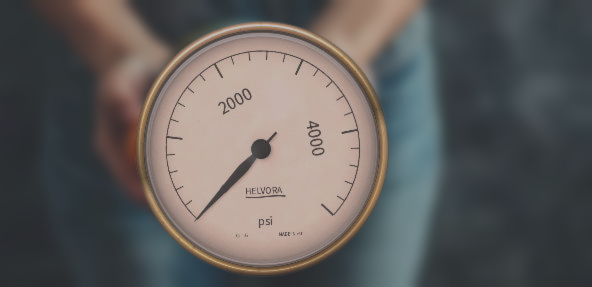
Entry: 0 psi
